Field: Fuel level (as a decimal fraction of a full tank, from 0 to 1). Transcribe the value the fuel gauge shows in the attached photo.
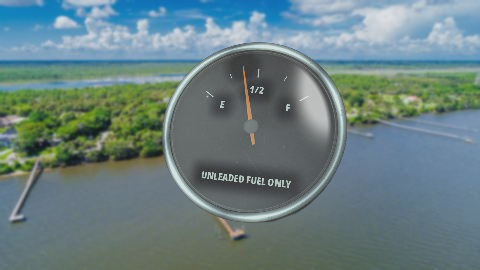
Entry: 0.375
